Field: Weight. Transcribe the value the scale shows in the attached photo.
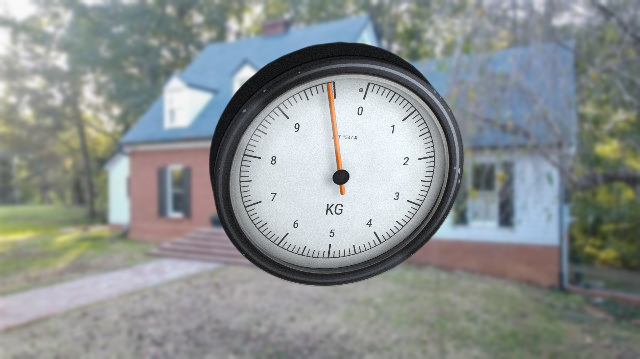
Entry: 9.9 kg
